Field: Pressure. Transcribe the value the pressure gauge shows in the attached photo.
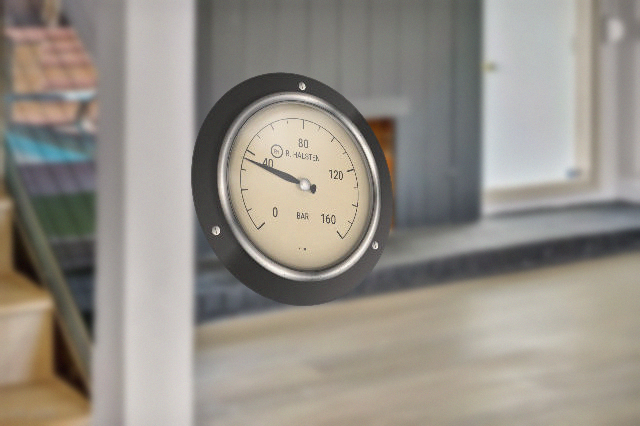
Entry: 35 bar
